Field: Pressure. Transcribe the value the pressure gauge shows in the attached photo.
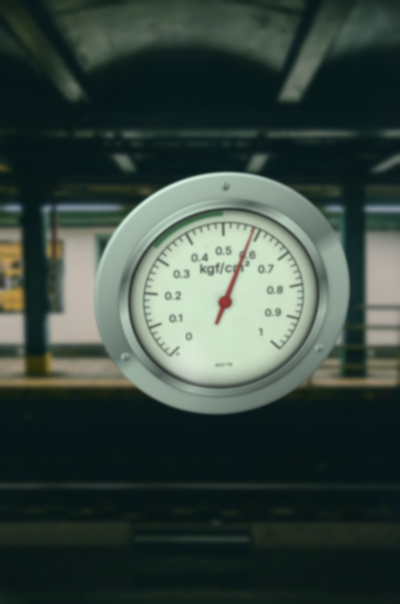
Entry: 0.58 kg/cm²
